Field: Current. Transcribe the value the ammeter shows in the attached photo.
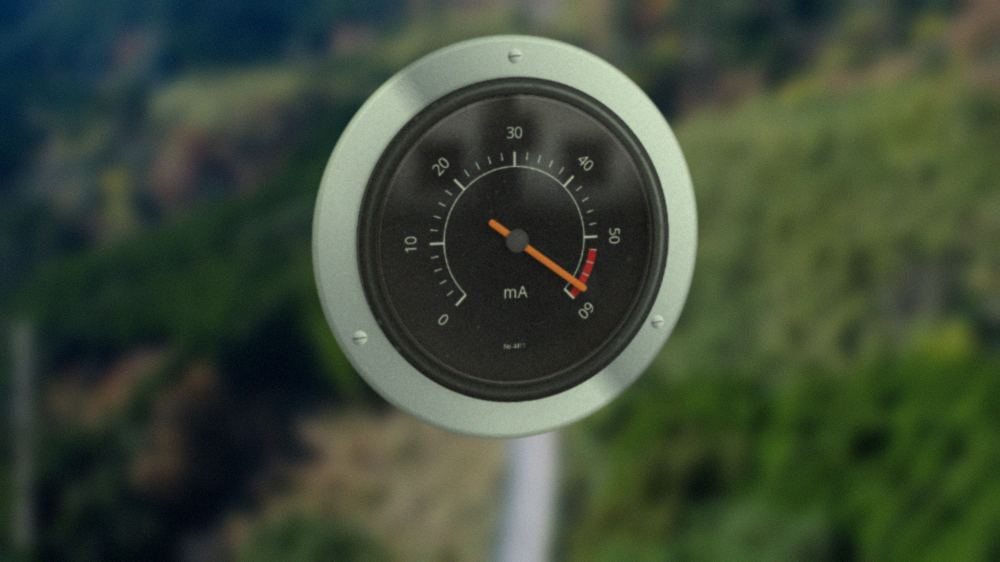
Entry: 58 mA
